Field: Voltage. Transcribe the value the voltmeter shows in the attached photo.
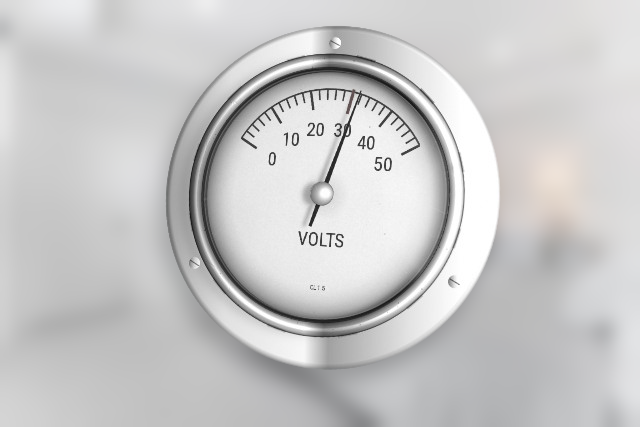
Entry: 32 V
